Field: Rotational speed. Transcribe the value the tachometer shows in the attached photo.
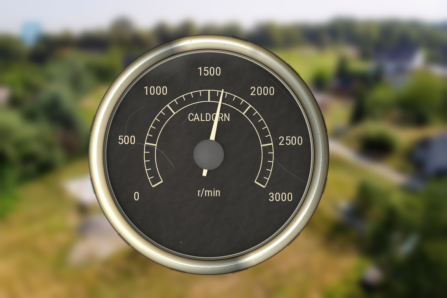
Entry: 1650 rpm
